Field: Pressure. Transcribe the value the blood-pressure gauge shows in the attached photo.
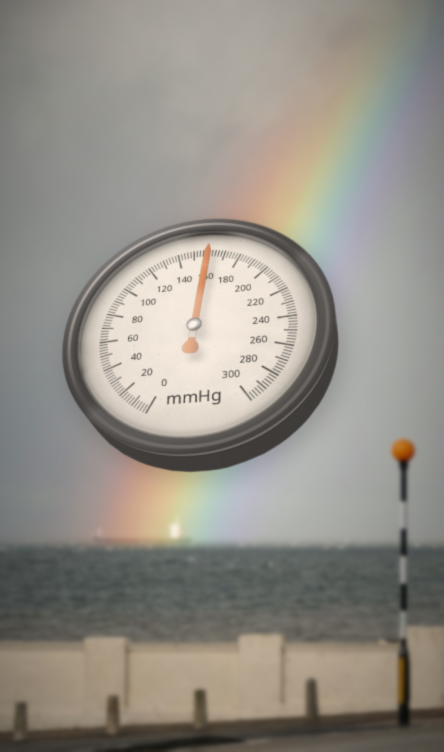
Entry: 160 mmHg
